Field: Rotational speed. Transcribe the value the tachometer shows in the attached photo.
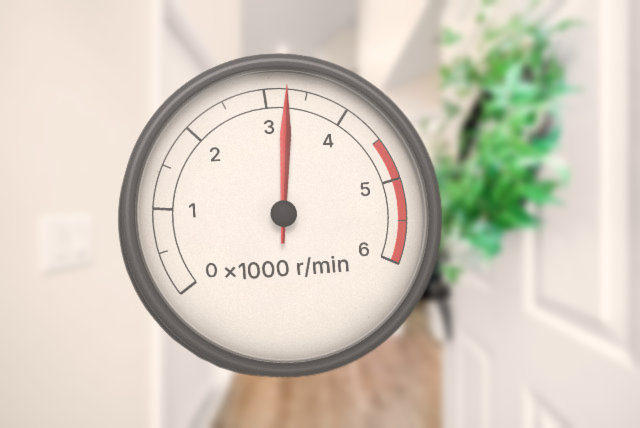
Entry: 3250 rpm
